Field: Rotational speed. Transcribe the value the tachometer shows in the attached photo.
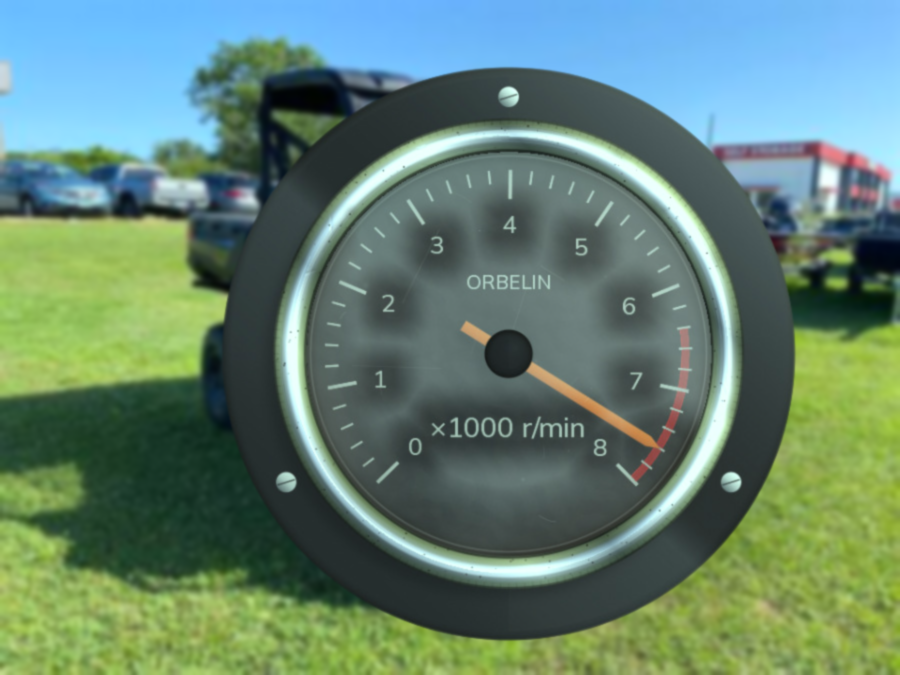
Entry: 7600 rpm
